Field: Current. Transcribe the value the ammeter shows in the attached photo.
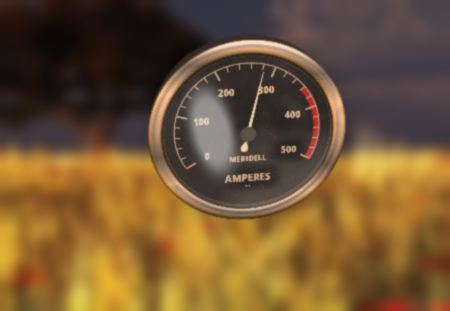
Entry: 280 A
